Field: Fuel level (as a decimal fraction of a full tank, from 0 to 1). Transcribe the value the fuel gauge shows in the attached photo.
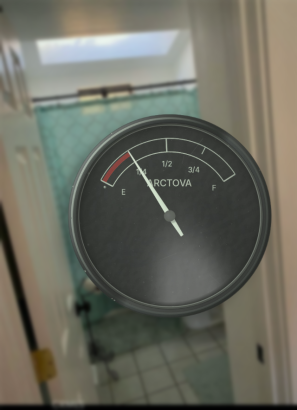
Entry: 0.25
